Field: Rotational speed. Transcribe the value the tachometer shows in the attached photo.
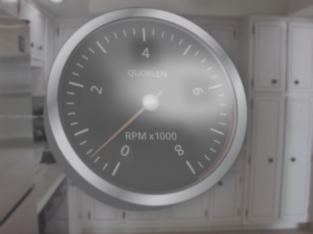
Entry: 500 rpm
